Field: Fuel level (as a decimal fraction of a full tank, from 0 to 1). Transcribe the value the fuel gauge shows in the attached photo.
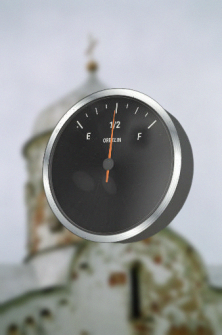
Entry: 0.5
